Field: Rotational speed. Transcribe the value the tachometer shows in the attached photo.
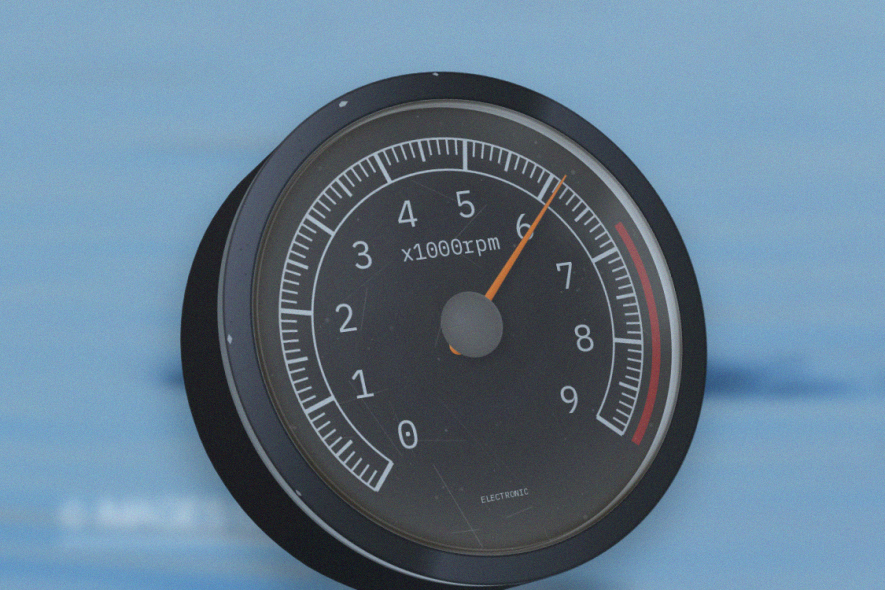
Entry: 6100 rpm
